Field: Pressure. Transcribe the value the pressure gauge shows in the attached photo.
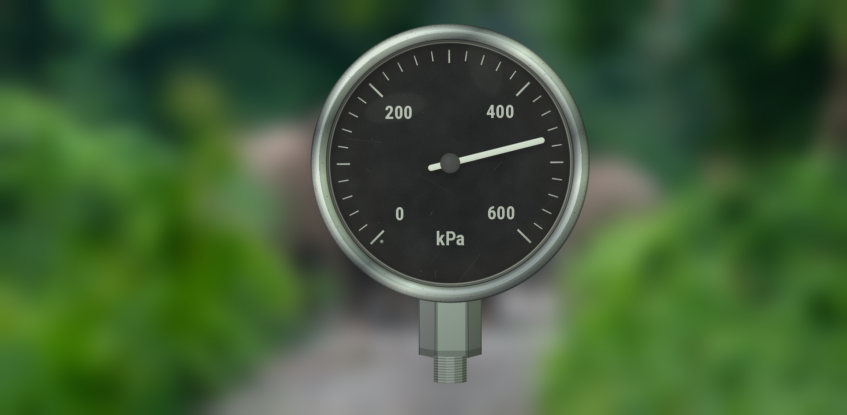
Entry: 470 kPa
